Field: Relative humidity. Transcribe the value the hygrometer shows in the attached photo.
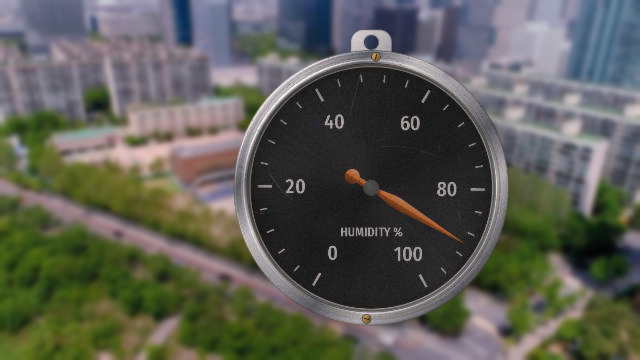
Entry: 90 %
